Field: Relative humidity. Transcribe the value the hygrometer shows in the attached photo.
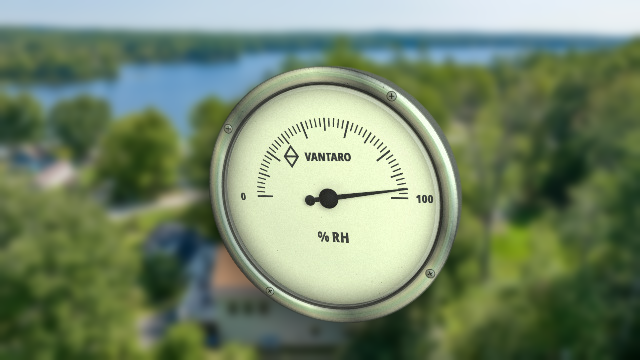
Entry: 96 %
